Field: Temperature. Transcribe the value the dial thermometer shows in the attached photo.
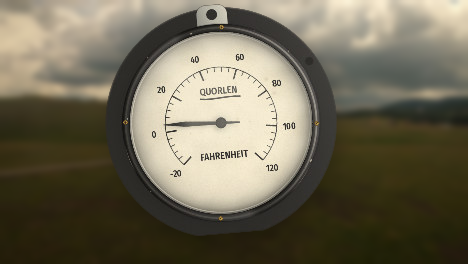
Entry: 4 °F
